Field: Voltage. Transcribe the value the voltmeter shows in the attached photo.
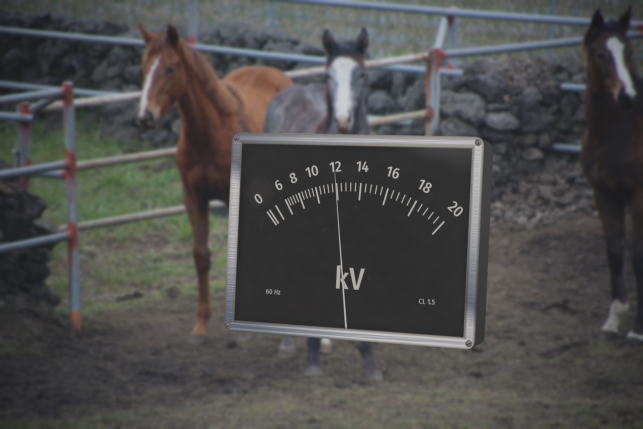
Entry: 12 kV
